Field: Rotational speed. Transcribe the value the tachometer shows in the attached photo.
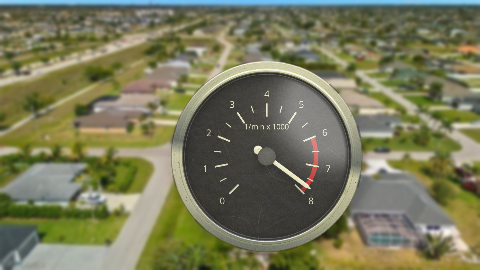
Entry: 7750 rpm
